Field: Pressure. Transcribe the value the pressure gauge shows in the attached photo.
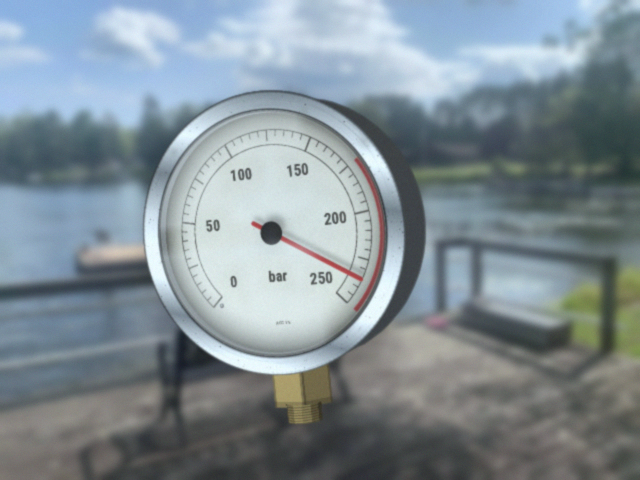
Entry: 235 bar
